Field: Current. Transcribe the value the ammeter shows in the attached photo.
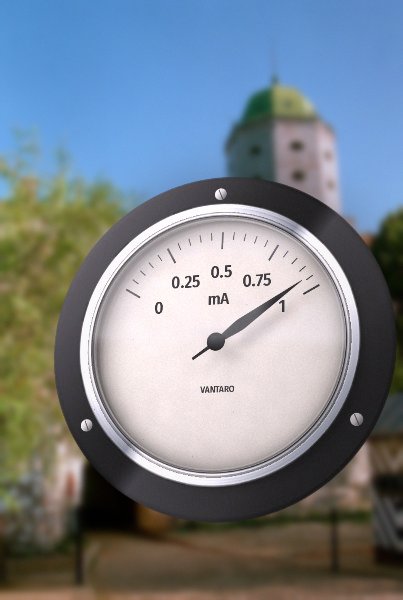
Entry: 0.95 mA
